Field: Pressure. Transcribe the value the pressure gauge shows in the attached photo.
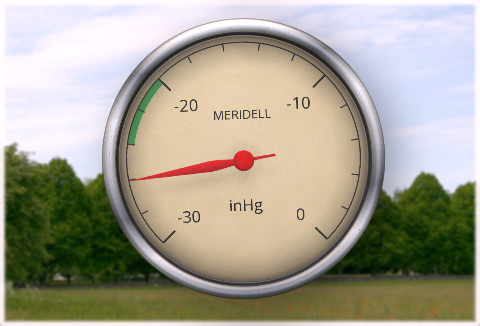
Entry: -26 inHg
